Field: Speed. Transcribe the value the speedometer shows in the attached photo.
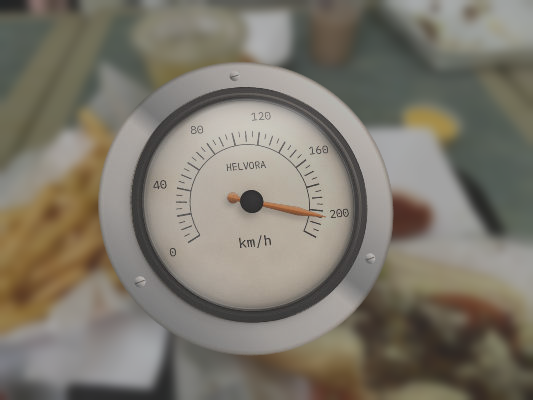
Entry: 205 km/h
